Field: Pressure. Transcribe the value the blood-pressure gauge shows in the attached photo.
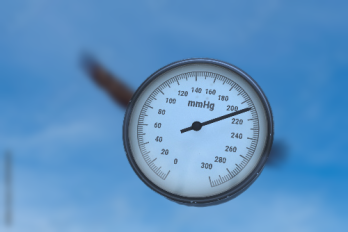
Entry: 210 mmHg
